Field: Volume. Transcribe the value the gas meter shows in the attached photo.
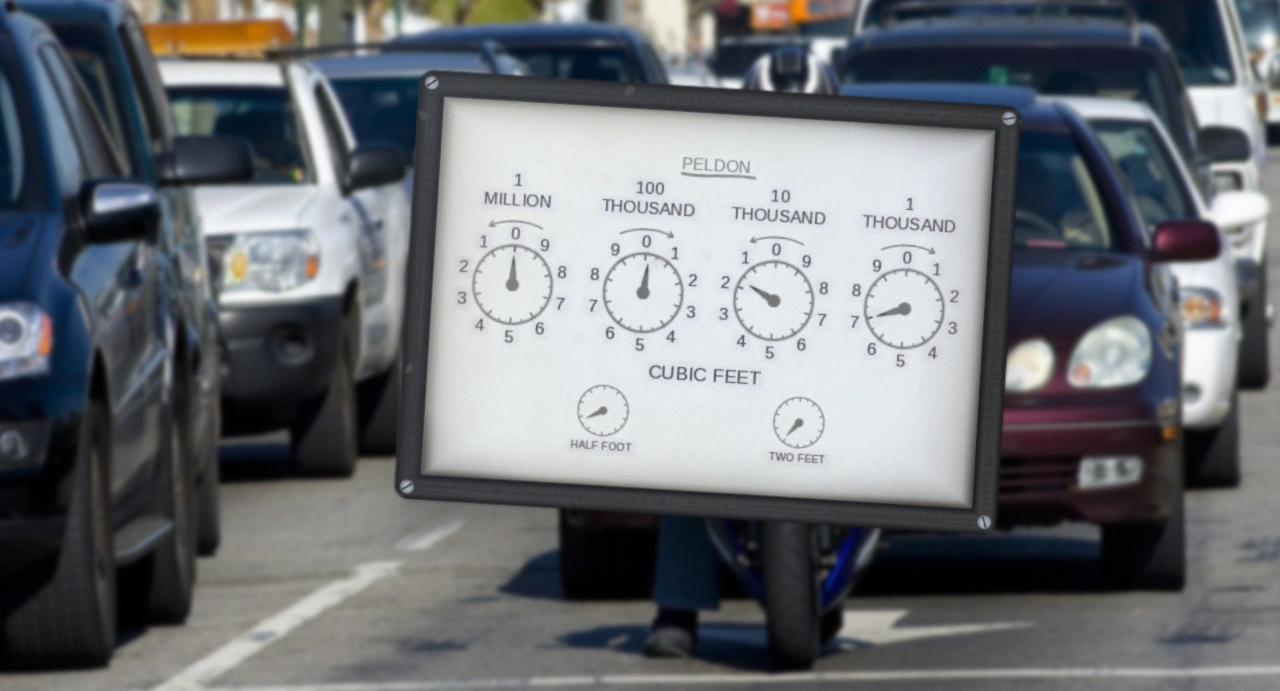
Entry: 1700 ft³
